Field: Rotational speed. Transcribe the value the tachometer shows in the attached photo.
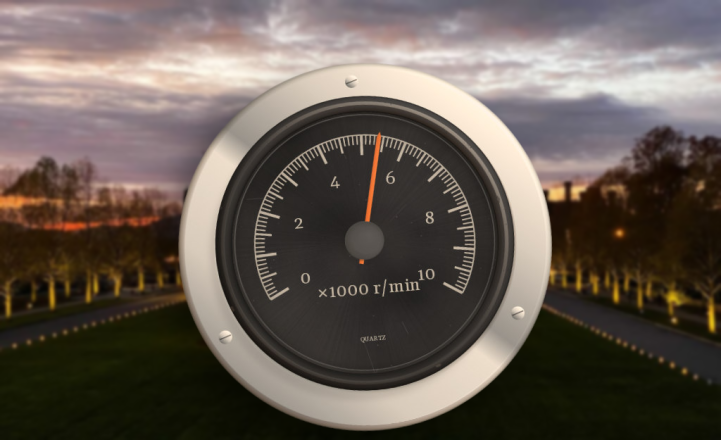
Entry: 5400 rpm
